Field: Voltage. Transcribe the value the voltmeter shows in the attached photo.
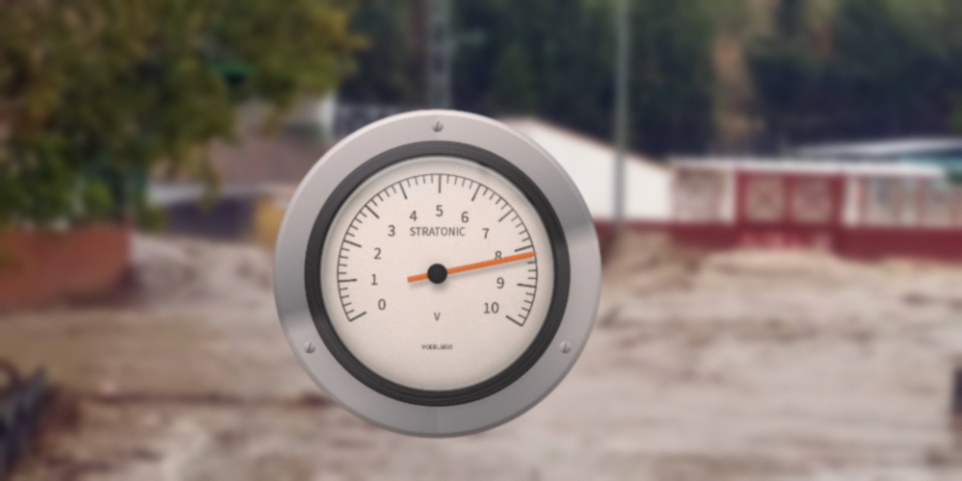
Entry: 8.2 V
